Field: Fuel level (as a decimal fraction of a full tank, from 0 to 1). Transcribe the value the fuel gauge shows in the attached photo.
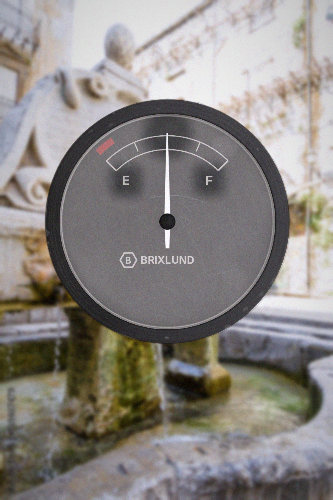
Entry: 0.5
